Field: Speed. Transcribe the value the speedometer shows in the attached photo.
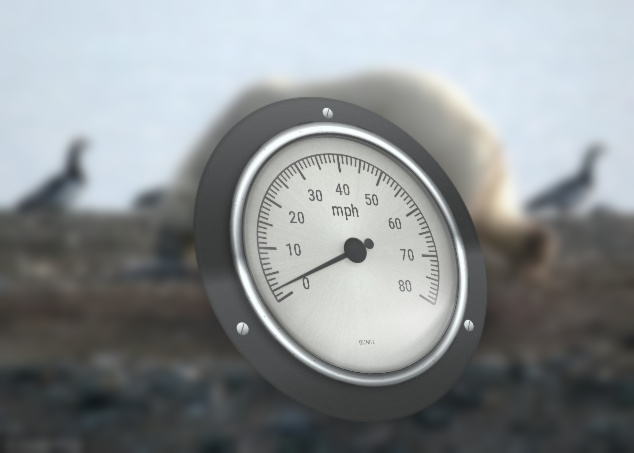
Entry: 2 mph
